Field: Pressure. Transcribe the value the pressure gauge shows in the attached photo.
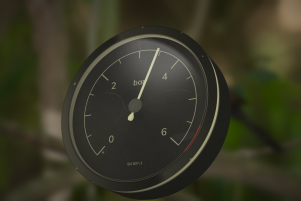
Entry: 3.5 bar
